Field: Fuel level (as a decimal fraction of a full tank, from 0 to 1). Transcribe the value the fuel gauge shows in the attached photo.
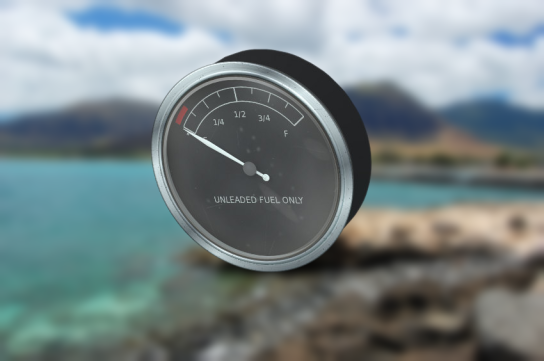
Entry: 0
